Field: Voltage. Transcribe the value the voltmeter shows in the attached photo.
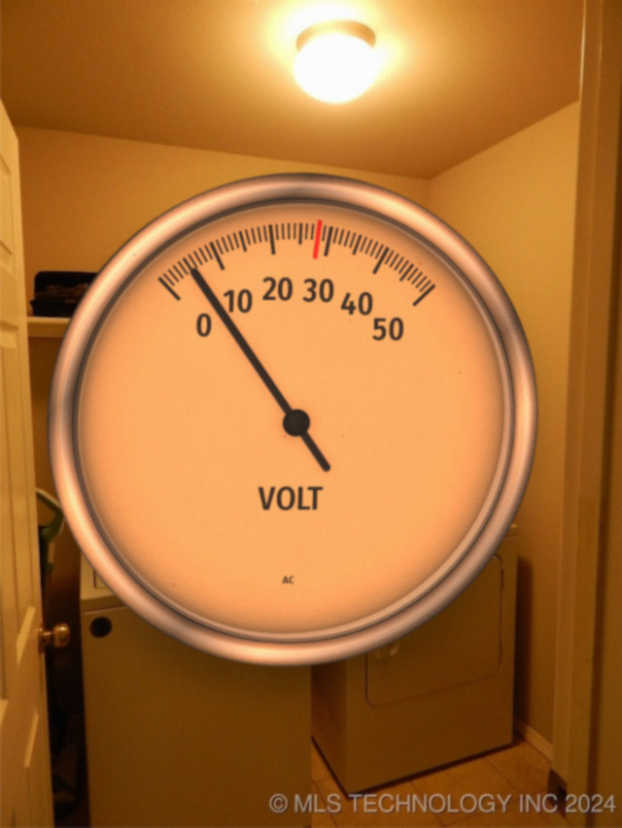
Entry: 5 V
